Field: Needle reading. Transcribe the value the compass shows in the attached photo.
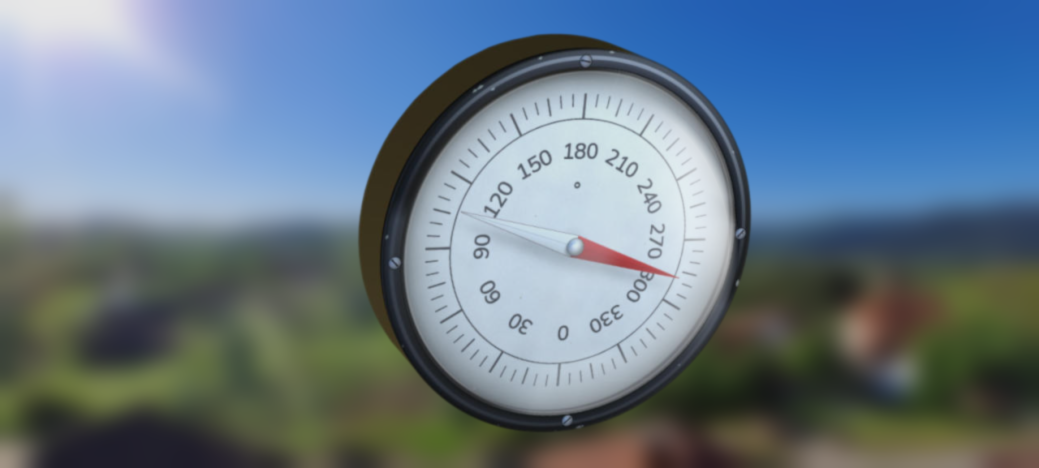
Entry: 287.5 °
